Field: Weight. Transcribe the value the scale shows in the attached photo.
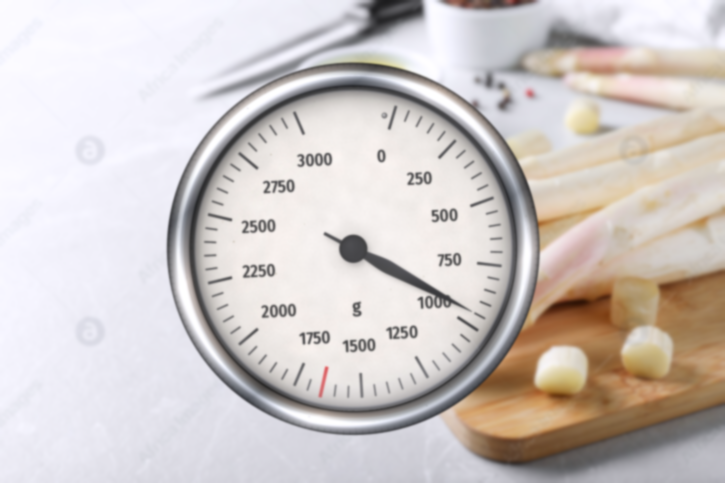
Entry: 950 g
